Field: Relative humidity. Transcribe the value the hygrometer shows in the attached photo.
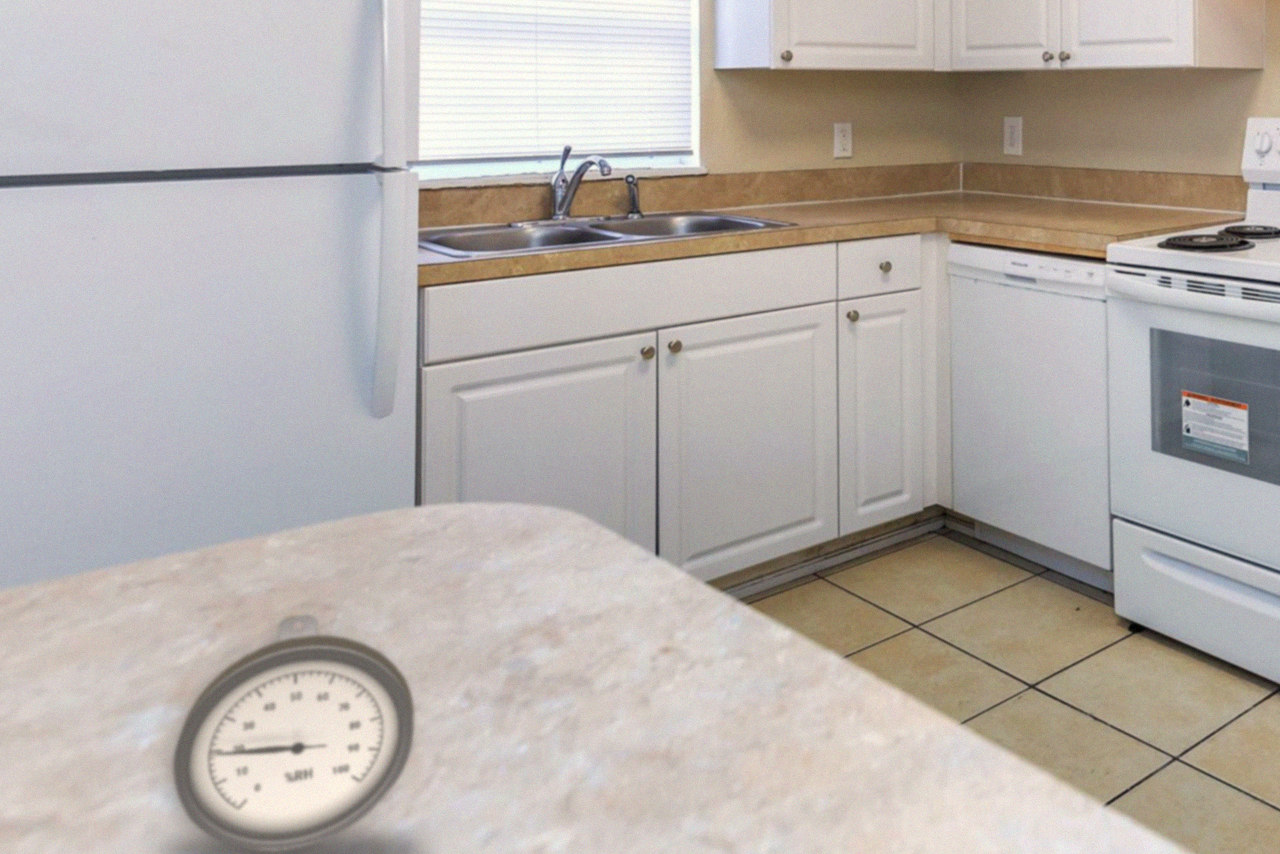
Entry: 20 %
